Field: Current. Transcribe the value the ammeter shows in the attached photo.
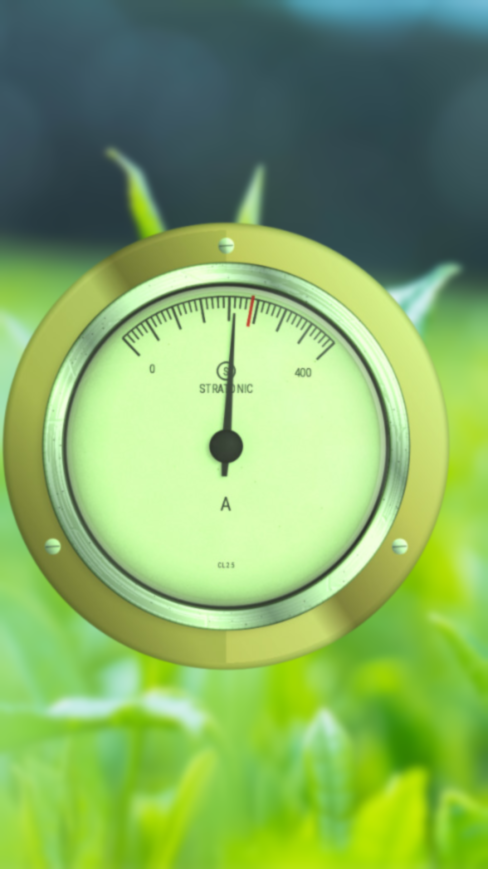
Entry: 210 A
